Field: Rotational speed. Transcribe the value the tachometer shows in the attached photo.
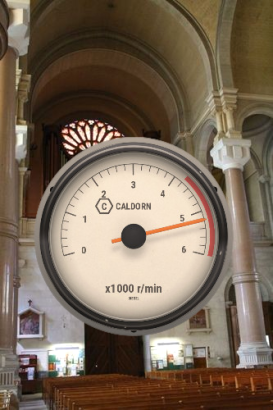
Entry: 5200 rpm
